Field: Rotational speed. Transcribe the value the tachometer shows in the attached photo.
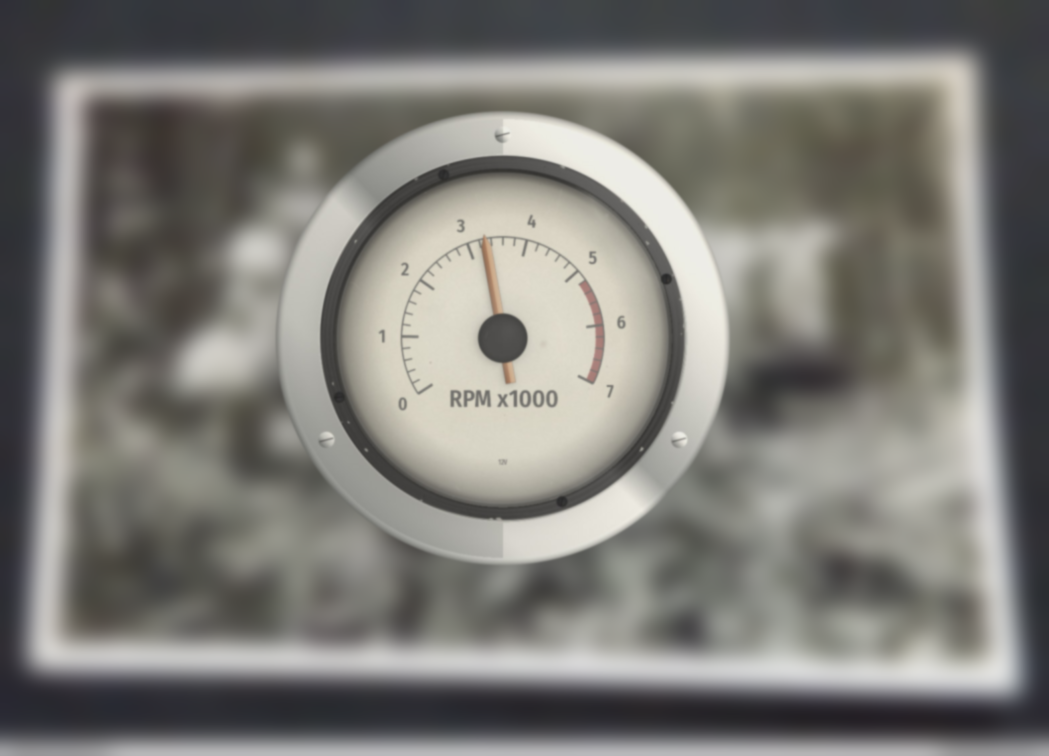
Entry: 3300 rpm
